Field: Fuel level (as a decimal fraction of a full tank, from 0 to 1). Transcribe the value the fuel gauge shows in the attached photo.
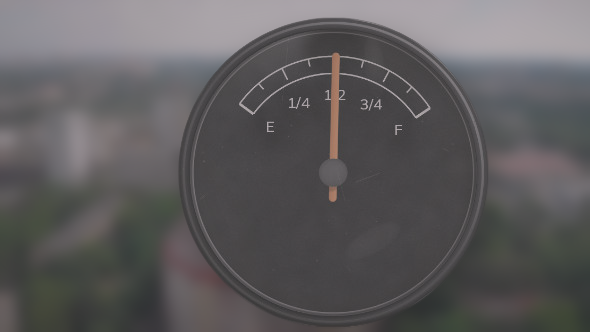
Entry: 0.5
